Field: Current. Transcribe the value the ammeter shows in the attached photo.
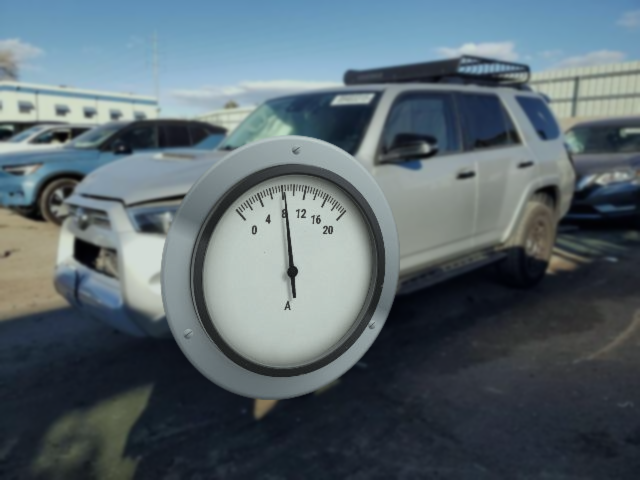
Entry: 8 A
